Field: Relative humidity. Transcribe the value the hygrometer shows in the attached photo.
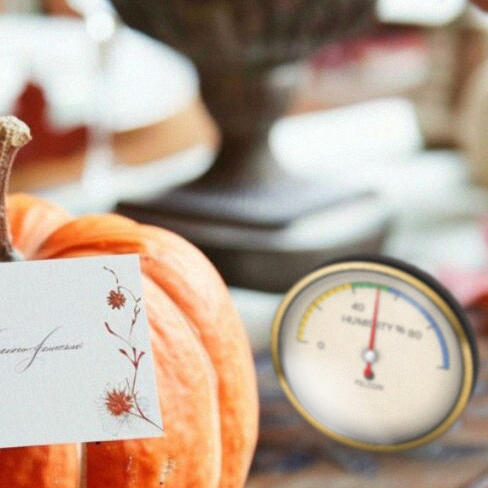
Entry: 52 %
